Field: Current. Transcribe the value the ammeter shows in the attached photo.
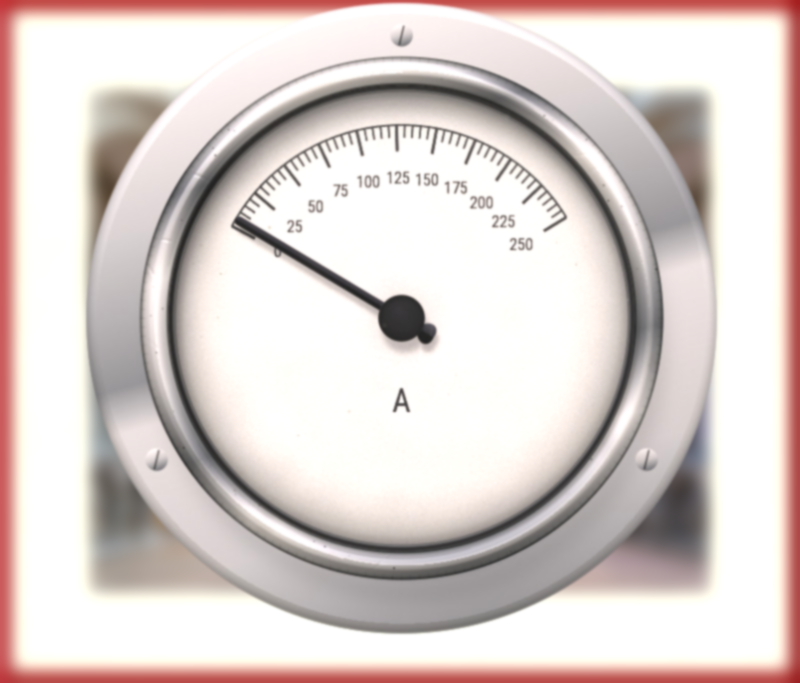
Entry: 5 A
